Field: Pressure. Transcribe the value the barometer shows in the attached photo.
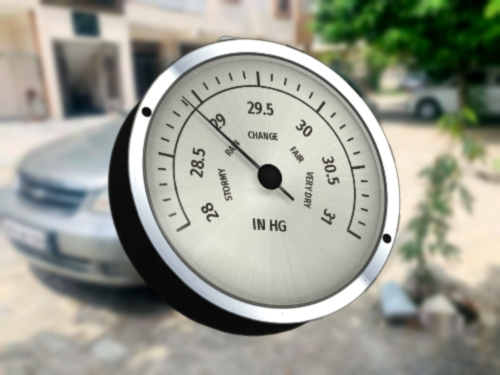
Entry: 28.9 inHg
